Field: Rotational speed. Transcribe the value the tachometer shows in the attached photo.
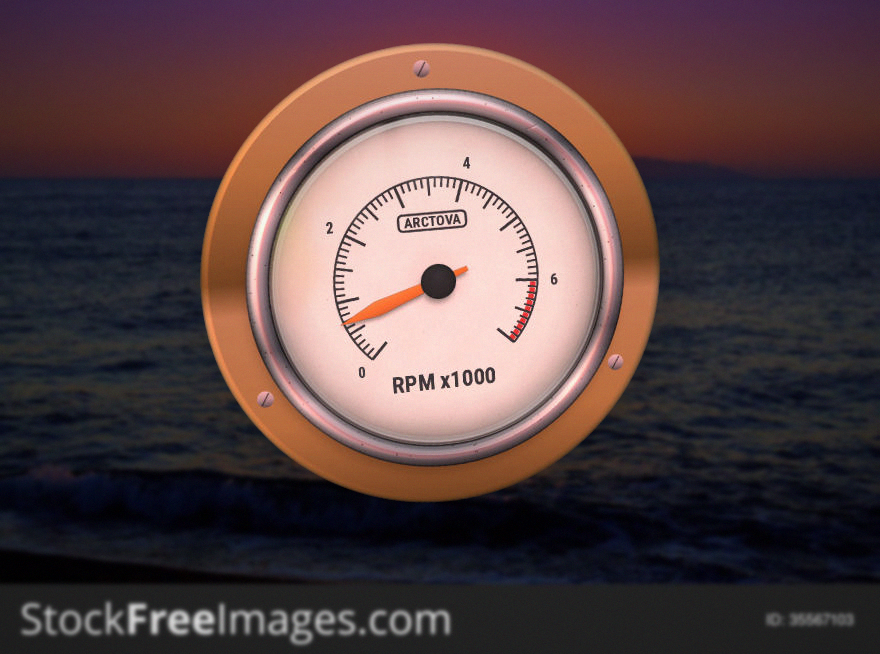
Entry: 700 rpm
